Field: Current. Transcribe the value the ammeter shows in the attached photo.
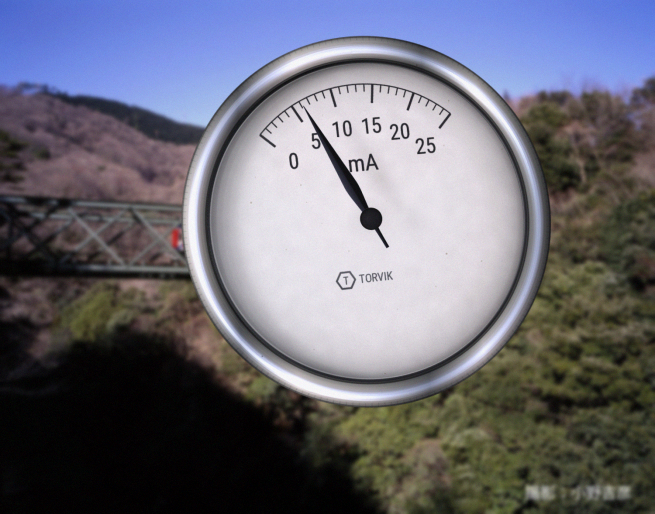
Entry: 6 mA
